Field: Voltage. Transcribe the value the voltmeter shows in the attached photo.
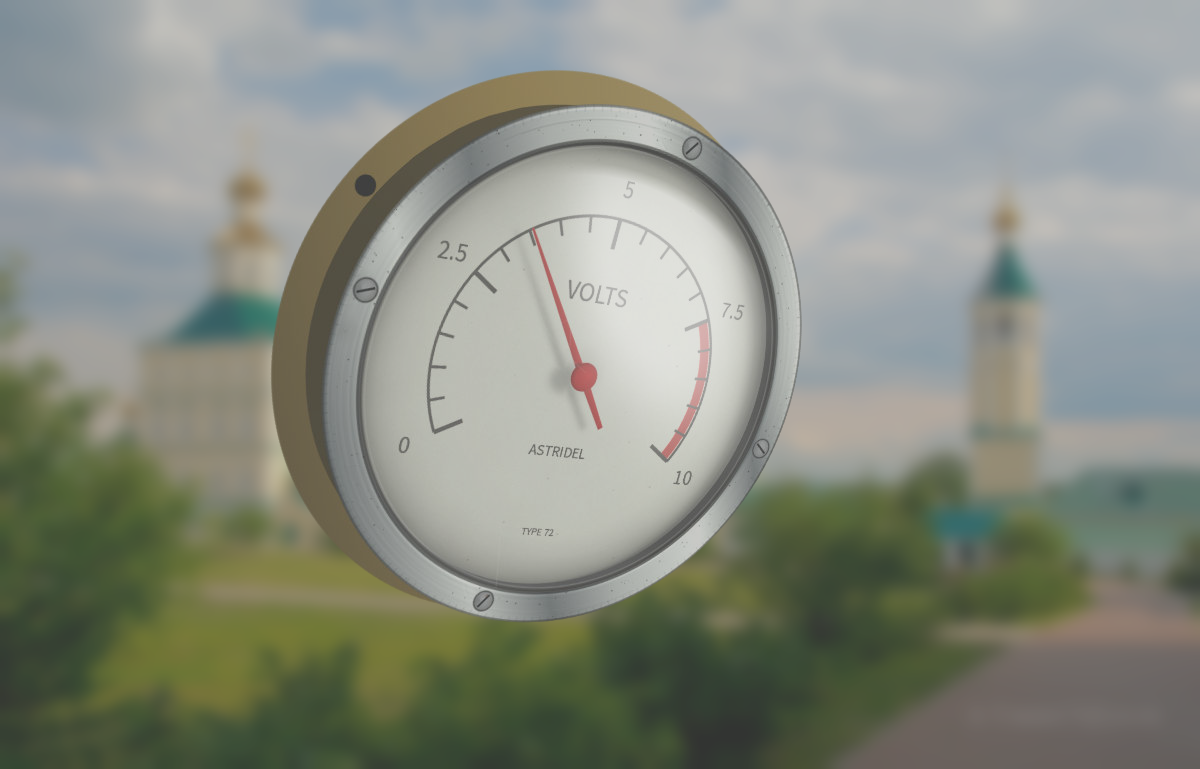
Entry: 3.5 V
